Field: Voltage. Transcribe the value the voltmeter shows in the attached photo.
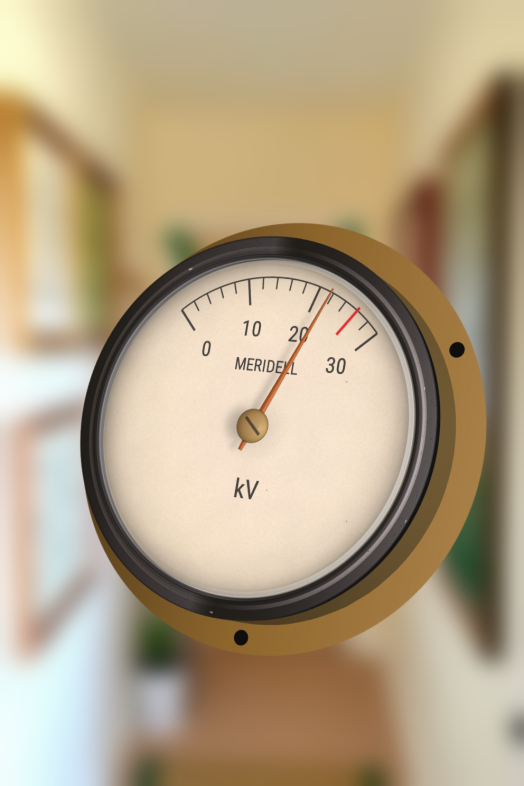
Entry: 22 kV
